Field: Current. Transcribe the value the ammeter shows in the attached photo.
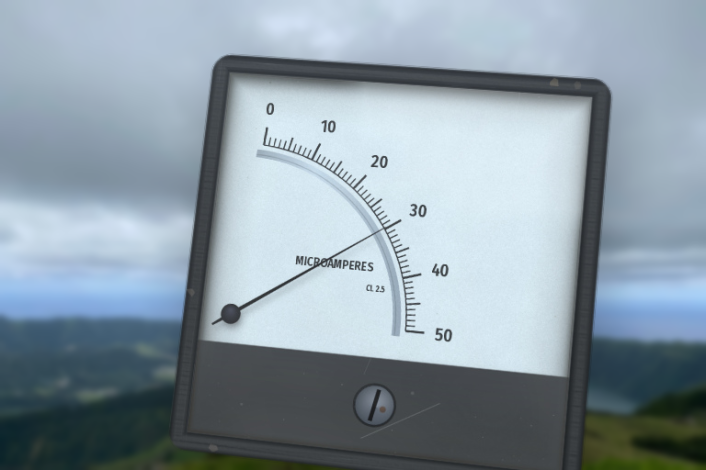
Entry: 30 µA
